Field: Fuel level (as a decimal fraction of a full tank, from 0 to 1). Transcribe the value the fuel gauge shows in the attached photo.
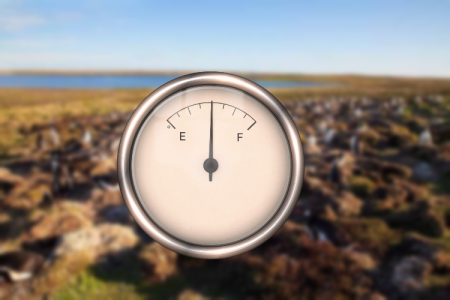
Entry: 0.5
